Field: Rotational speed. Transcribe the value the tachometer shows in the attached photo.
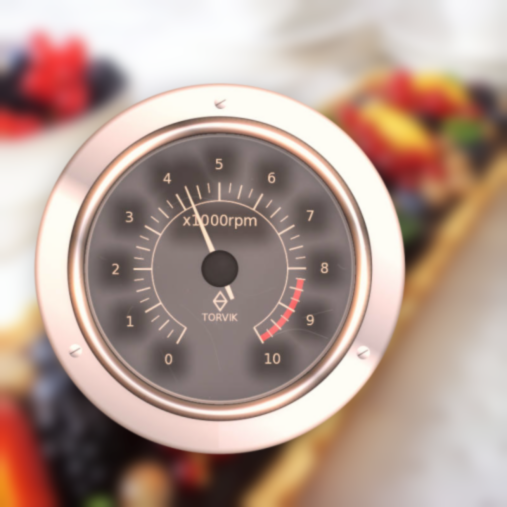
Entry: 4250 rpm
